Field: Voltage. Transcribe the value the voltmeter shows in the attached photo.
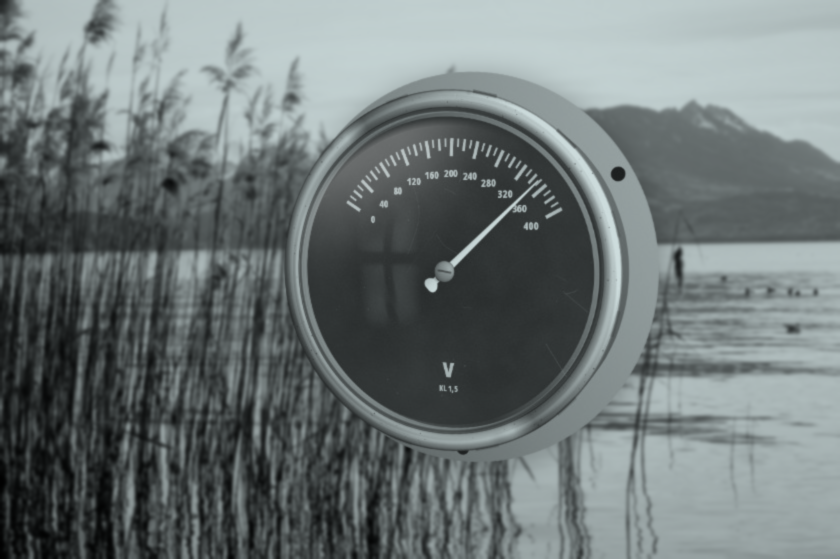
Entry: 350 V
